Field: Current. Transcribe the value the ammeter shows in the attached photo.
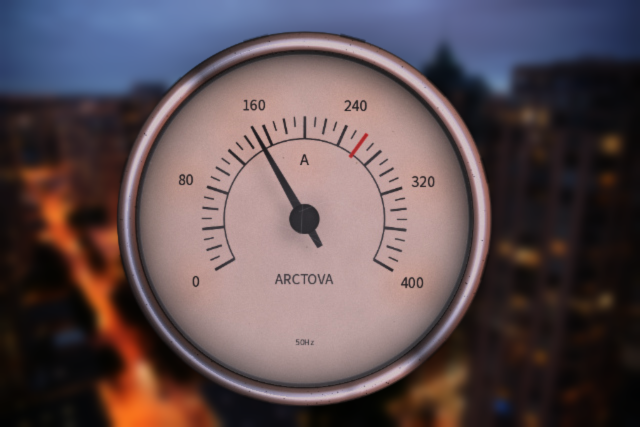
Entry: 150 A
